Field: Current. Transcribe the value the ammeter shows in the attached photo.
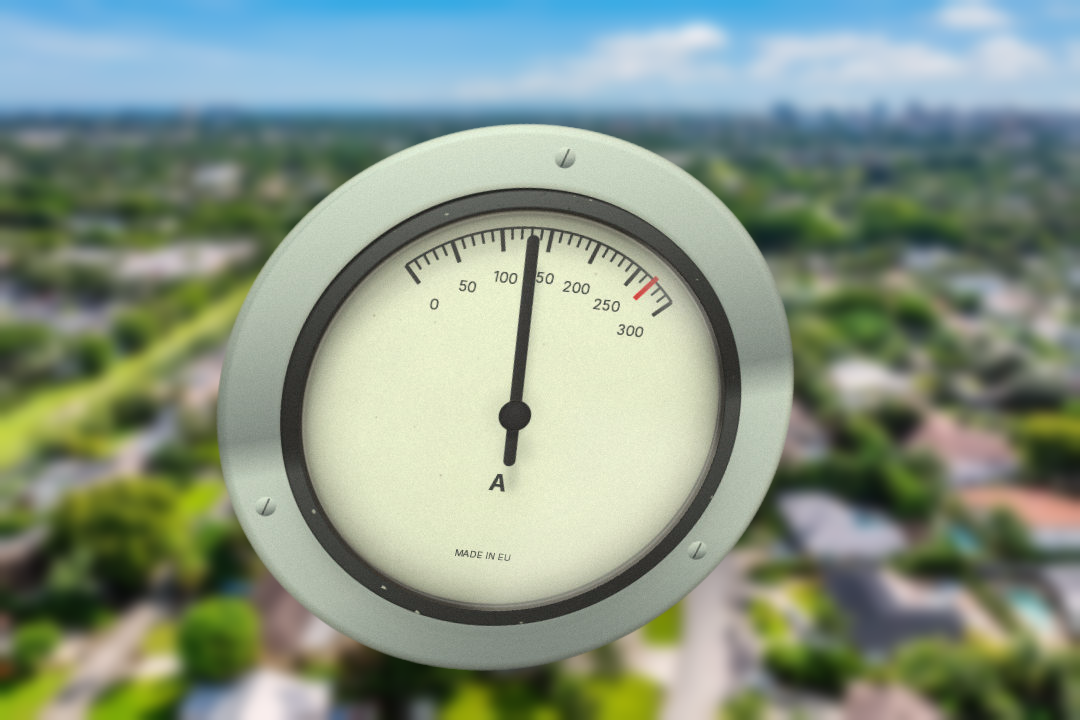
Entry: 130 A
